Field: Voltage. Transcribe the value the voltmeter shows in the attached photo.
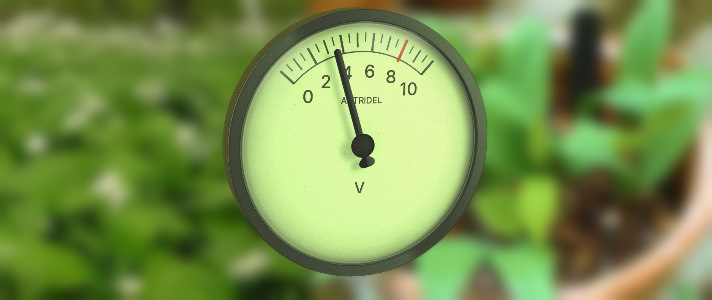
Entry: 3.5 V
